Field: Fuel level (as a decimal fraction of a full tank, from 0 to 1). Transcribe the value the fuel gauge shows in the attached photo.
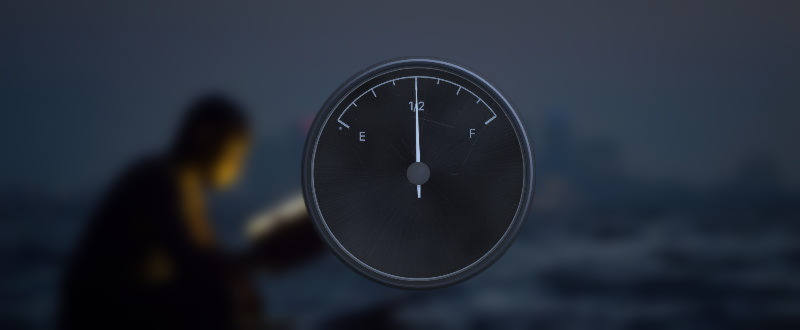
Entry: 0.5
